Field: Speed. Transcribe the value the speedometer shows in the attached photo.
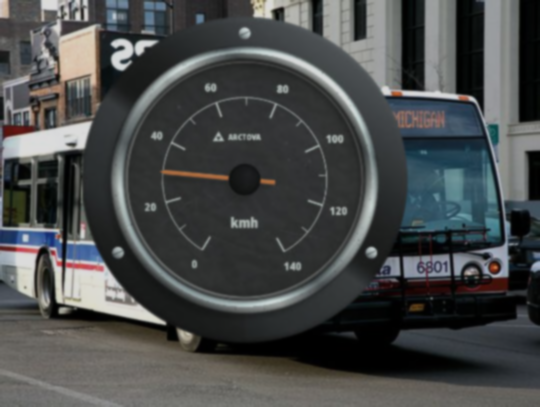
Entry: 30 km/h
